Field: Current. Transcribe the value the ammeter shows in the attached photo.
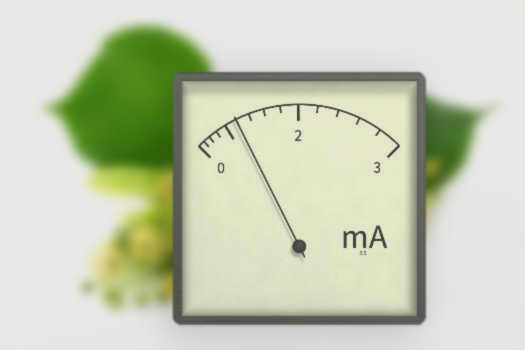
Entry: 1.2 mA
